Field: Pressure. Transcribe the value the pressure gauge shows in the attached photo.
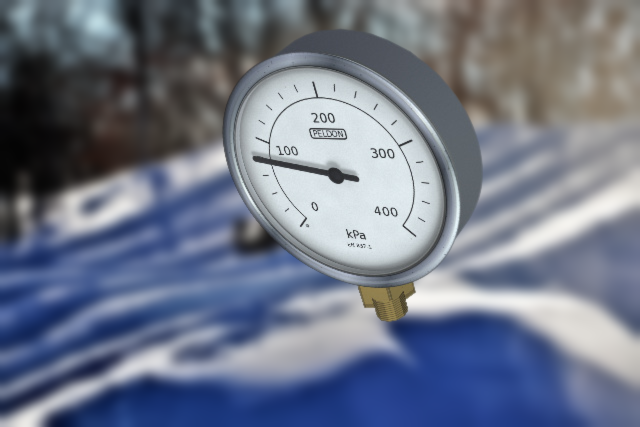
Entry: 80 kPa
